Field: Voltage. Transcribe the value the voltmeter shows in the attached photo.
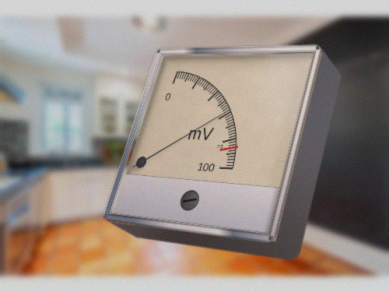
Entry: 60 mV
